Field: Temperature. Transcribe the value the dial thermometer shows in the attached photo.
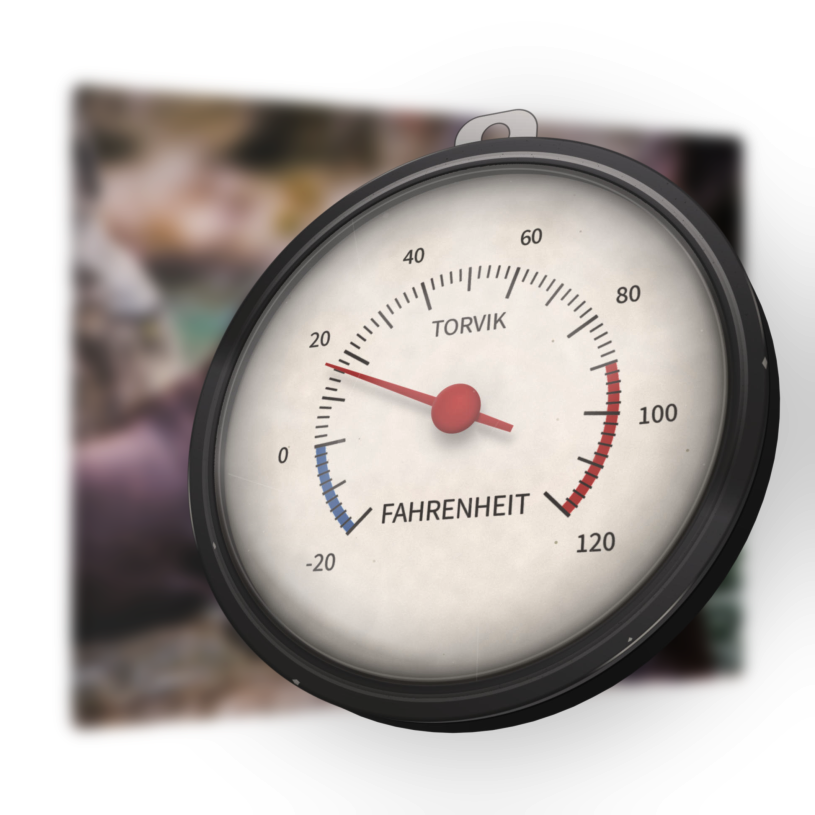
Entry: 16 °F
